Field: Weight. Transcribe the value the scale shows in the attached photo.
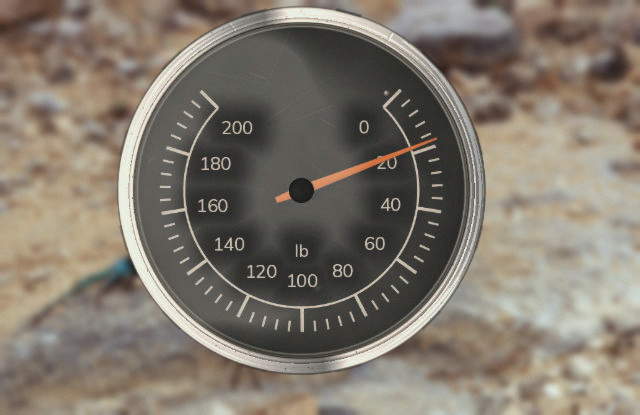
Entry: 18 lb
